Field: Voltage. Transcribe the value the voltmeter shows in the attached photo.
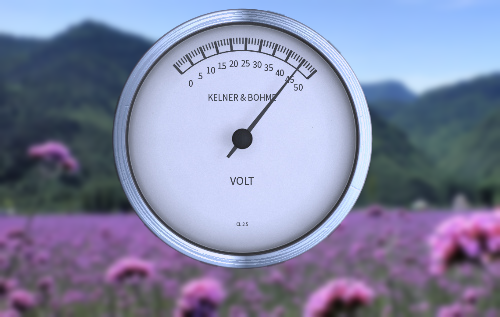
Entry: 45 V
